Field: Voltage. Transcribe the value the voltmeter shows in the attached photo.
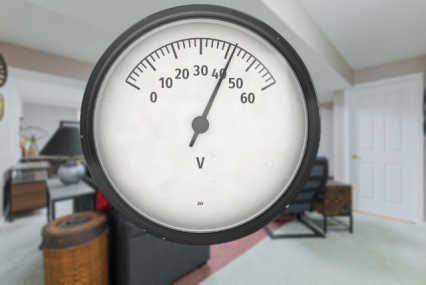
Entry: 42 V
